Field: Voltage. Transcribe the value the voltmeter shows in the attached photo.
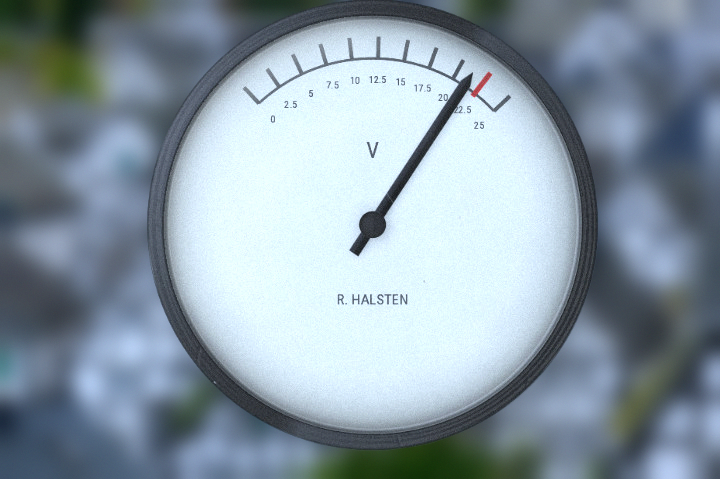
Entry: 21.25 V
